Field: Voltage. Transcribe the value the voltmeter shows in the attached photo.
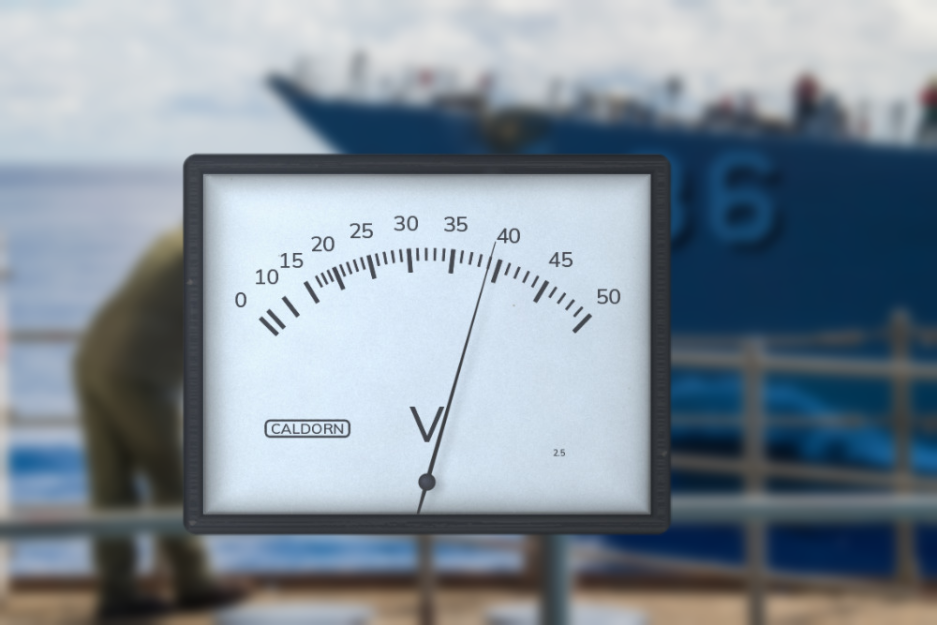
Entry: 39 V
